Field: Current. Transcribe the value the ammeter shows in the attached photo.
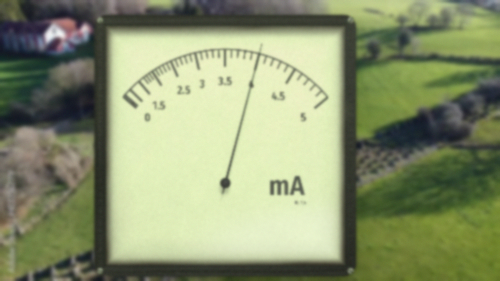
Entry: 4 mA
